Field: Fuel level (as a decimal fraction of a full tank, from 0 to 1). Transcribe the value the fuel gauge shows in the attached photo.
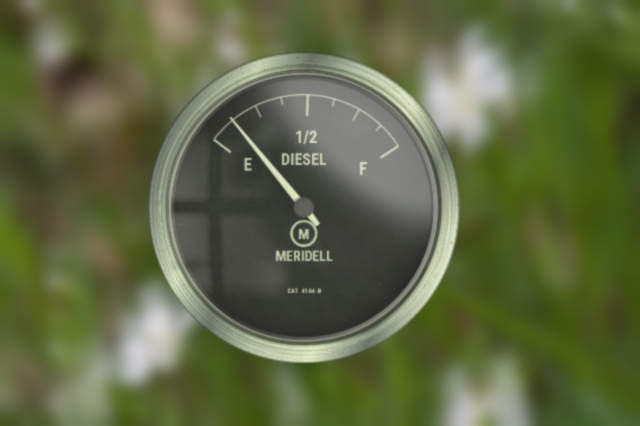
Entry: 0.125
